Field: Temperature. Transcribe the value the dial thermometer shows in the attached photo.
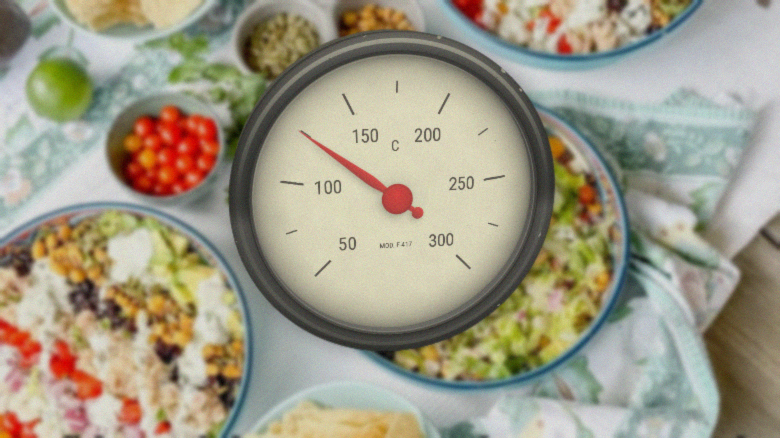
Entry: 125 °C
